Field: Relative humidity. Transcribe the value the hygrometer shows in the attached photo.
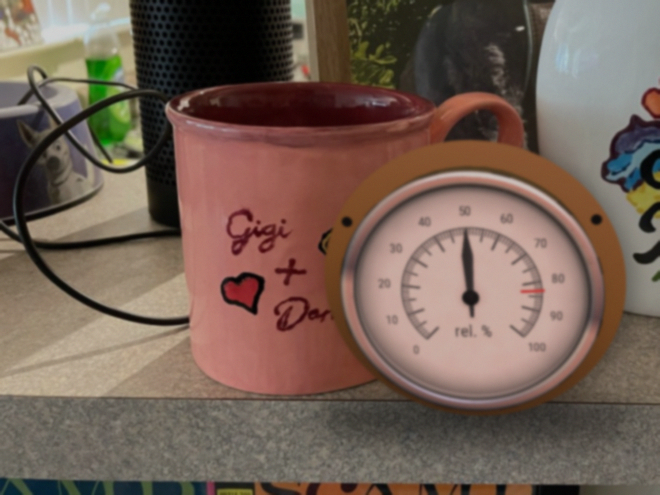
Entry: 50 %
